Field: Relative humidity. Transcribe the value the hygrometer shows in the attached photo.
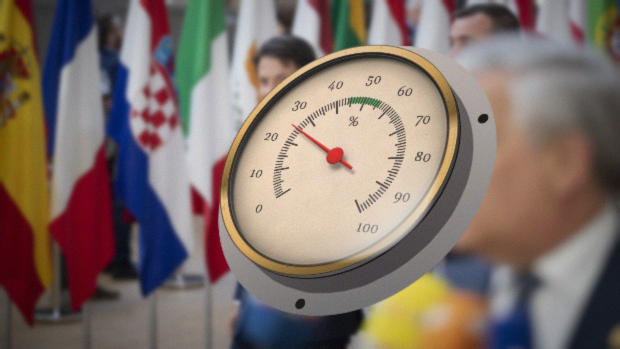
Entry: 25 %
